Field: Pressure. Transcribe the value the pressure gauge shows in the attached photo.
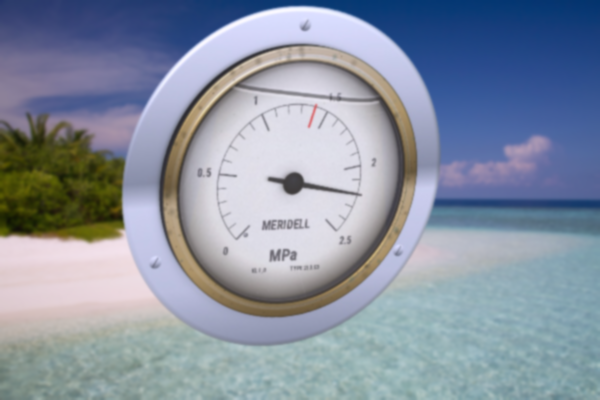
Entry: 2.2 MPa
